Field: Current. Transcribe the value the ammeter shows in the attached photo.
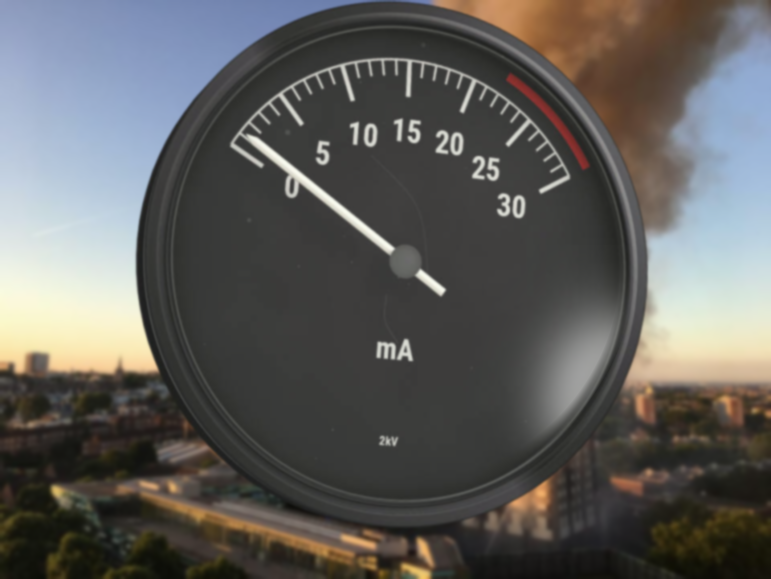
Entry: 1 mA
